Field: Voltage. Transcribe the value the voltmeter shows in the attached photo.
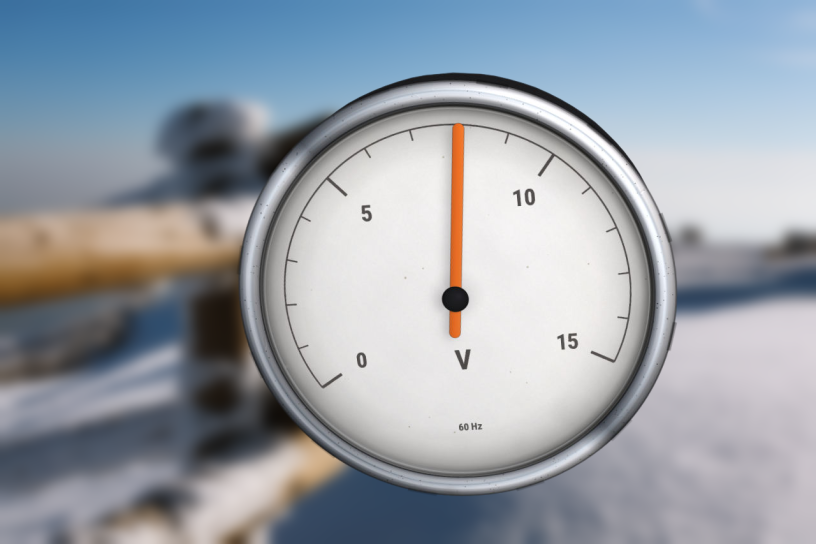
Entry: 8 V
